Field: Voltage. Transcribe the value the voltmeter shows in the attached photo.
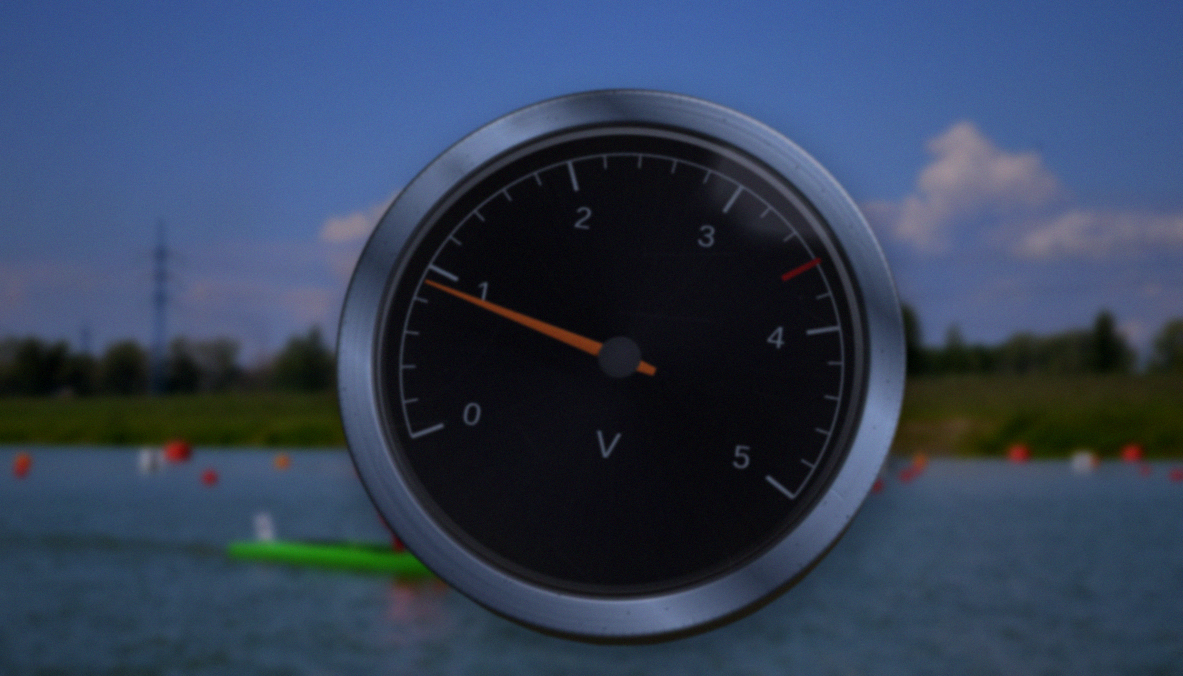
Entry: 0.9 V
